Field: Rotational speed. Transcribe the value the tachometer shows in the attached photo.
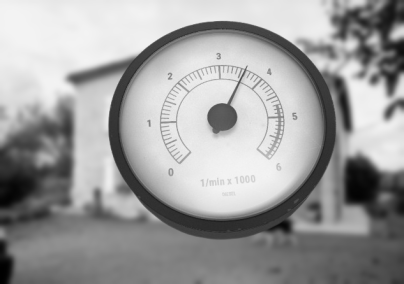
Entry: 3600 rpm
